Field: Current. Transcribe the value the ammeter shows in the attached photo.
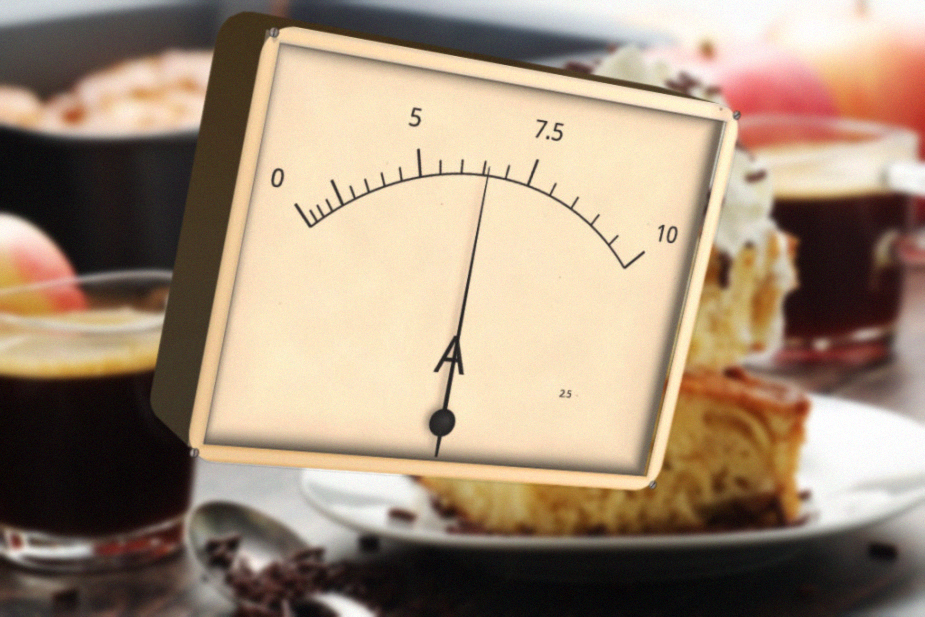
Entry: 6.5 A
